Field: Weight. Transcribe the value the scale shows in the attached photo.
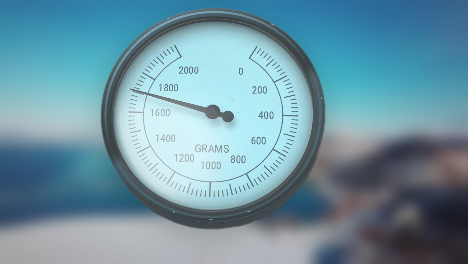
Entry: 1700 g
